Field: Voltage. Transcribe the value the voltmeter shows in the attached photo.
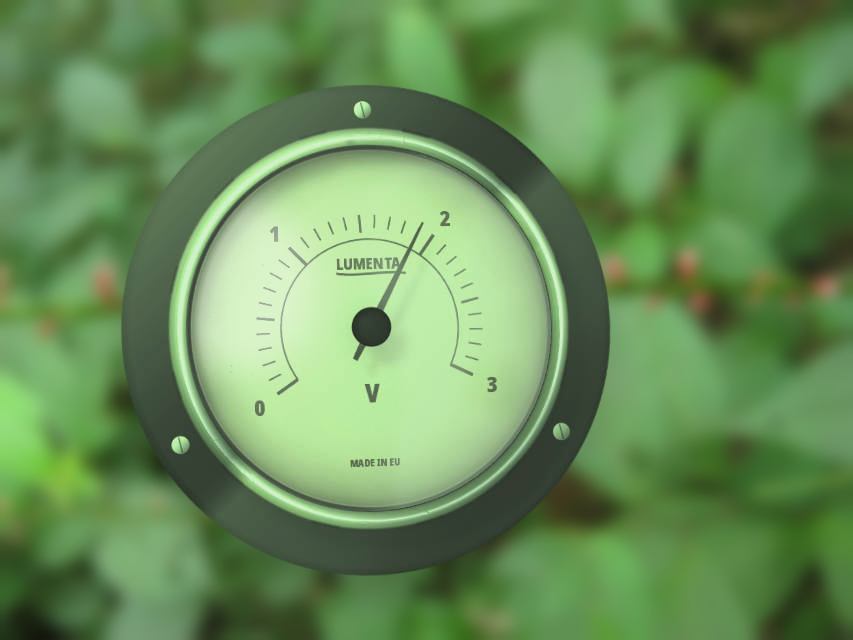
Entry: 1.9 V
